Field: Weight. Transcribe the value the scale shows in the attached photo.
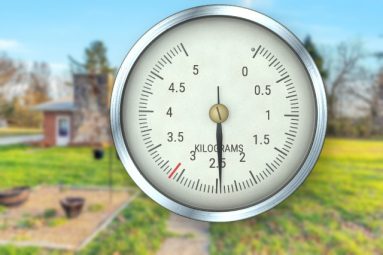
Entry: 2.45 kg
